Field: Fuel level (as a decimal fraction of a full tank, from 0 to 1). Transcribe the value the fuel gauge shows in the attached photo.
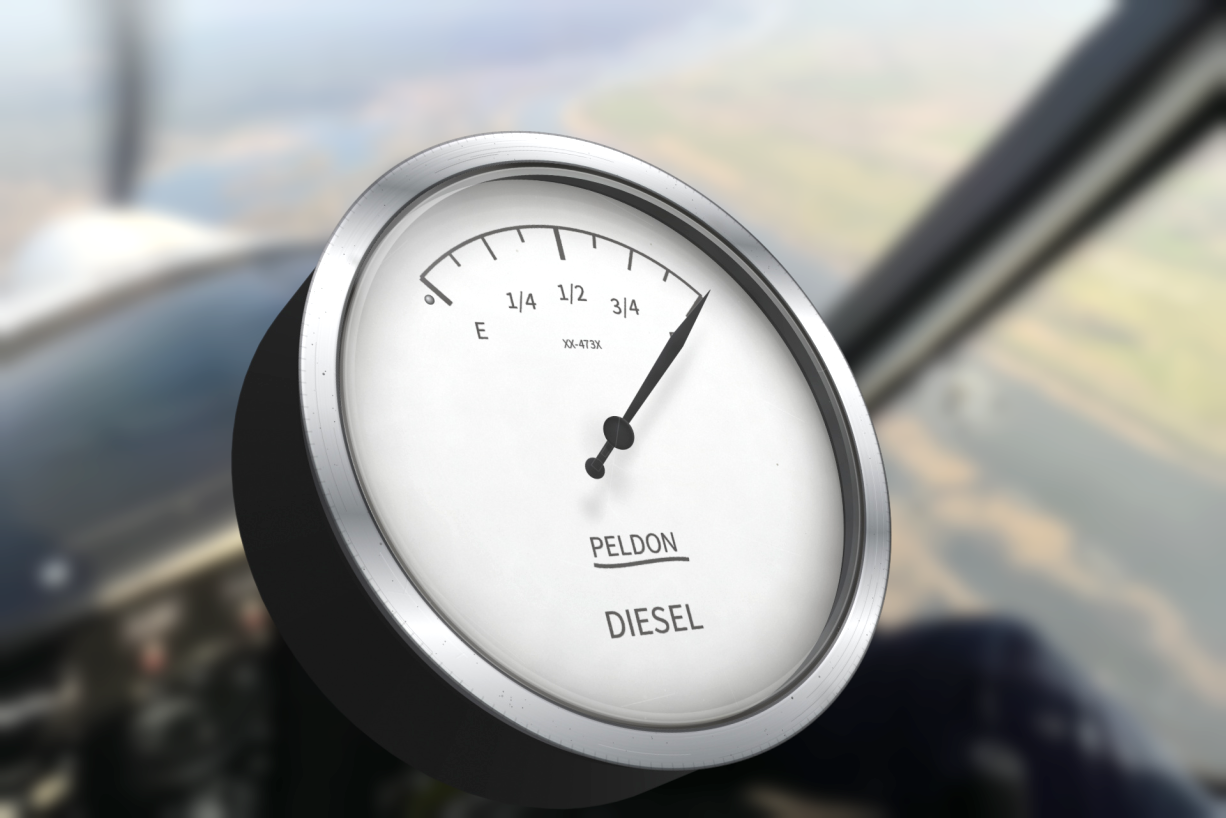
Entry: 1
